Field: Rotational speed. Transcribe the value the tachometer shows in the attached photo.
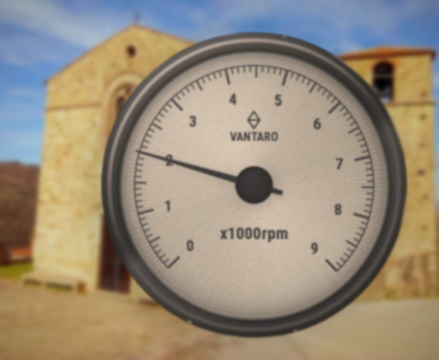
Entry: 2000 rpm
